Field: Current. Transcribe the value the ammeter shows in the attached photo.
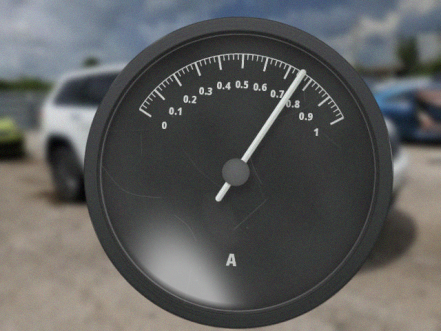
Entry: 0.76 A
